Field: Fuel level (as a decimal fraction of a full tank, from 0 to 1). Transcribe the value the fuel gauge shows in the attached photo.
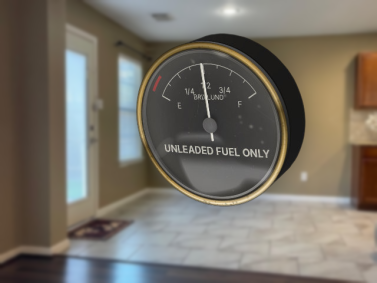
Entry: 0.5
